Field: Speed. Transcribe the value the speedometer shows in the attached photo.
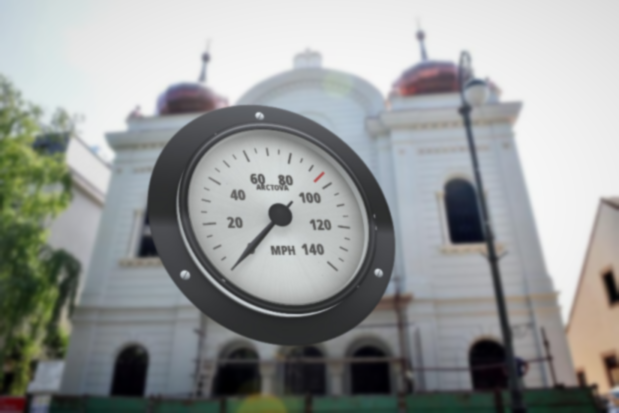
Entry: 0 mph
